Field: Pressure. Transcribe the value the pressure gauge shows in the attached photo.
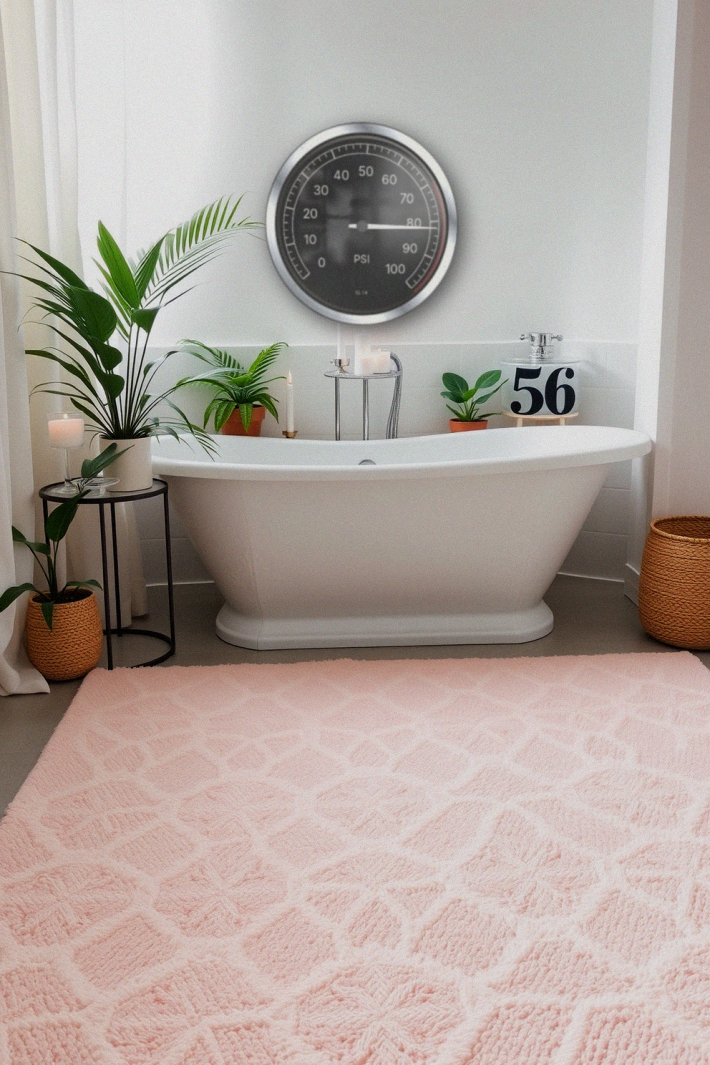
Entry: 82 psi
